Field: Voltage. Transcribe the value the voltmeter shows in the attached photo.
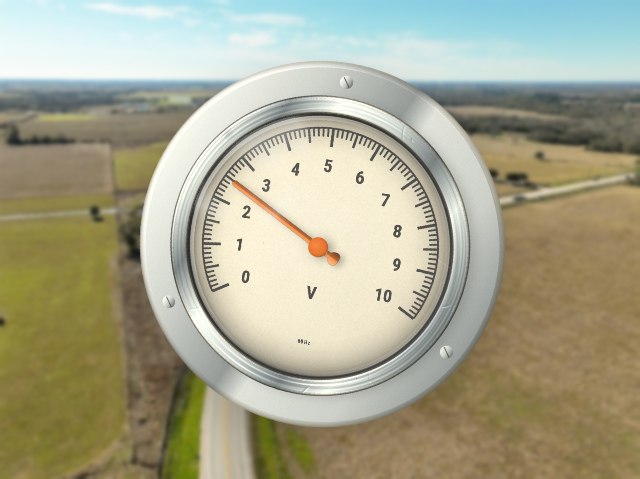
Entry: 2.5 V
